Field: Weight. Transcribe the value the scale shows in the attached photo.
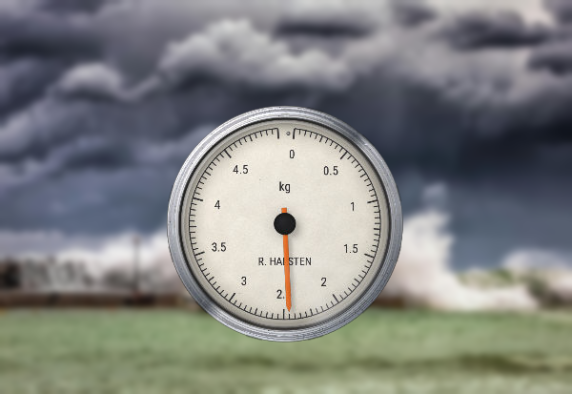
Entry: 2.45 kg
